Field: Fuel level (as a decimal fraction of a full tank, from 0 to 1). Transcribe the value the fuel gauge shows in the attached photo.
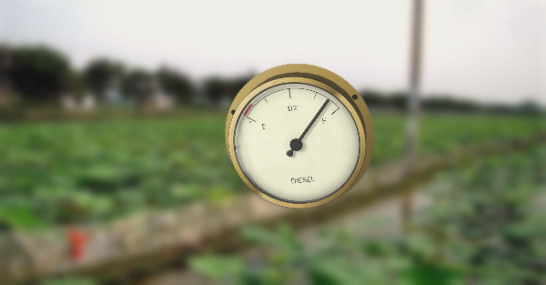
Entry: 0.875
